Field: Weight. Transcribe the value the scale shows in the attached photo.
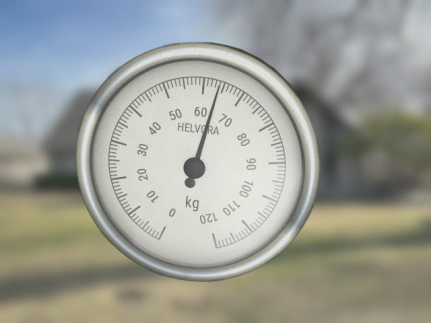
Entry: 64 kg
